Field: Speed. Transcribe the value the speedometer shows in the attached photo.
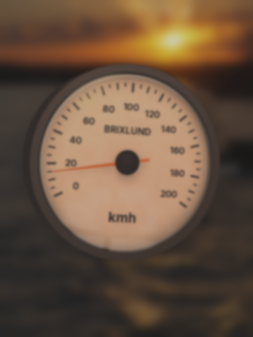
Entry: 15 km/h
